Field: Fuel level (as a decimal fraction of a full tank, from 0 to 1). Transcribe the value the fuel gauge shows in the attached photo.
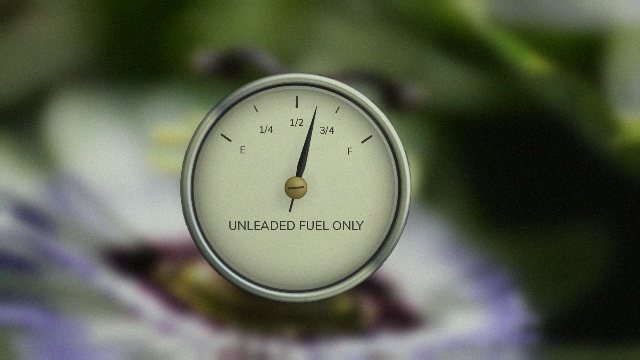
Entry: 0.625
